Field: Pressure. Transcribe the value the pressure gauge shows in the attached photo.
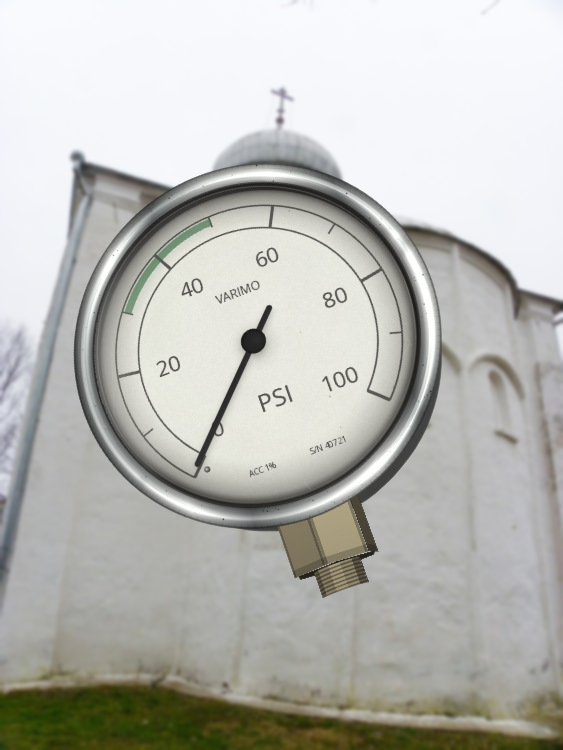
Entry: 0 psi
